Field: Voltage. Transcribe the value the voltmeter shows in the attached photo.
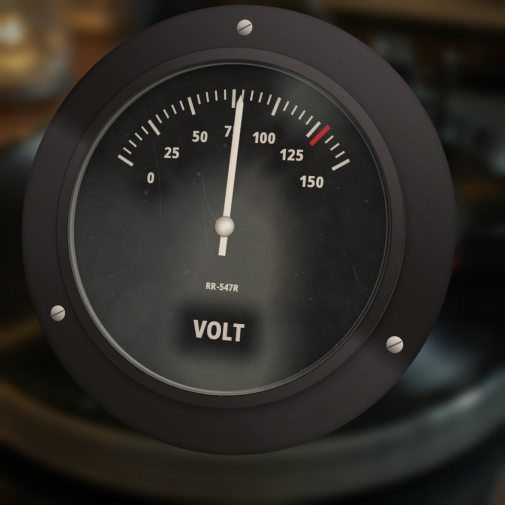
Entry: 80 V
